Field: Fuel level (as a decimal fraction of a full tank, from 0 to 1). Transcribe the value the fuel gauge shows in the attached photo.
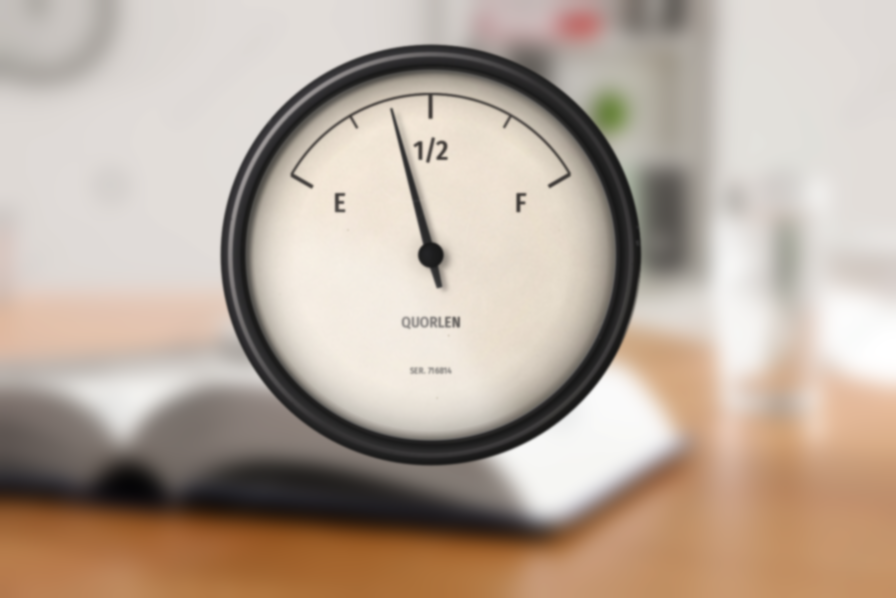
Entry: 0.375
